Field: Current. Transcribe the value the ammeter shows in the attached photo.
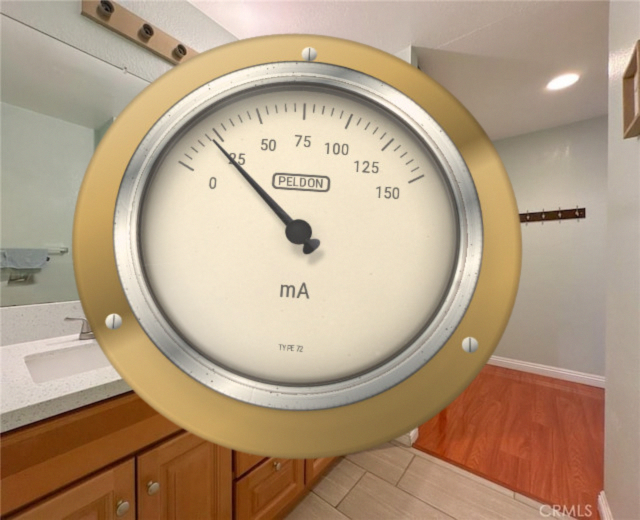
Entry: 20 mA
